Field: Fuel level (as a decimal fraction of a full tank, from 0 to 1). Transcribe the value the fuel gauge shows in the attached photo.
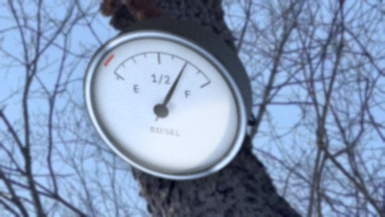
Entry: 0.75
